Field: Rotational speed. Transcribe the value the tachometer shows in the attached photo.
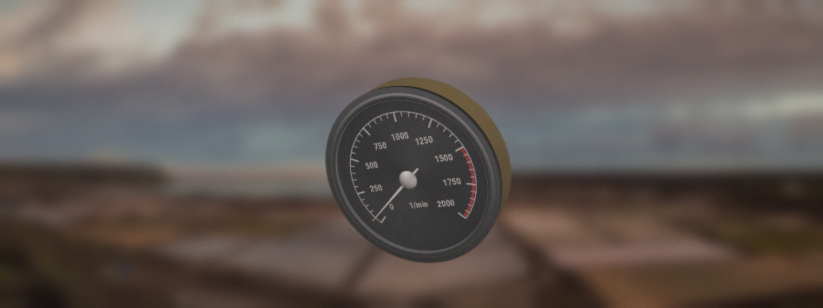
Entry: 50 rpm
